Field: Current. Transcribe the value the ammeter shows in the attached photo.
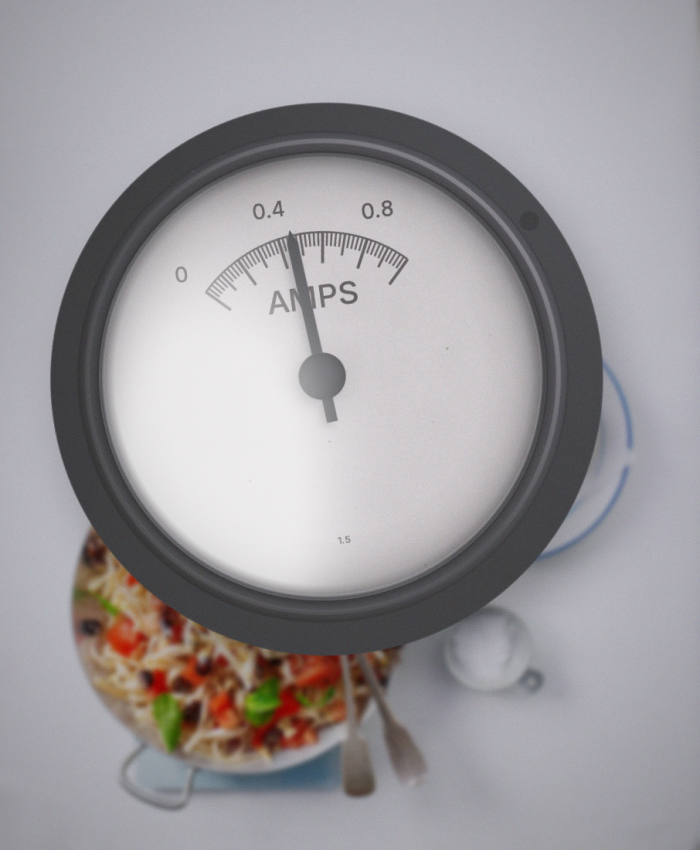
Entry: 0.46 A
